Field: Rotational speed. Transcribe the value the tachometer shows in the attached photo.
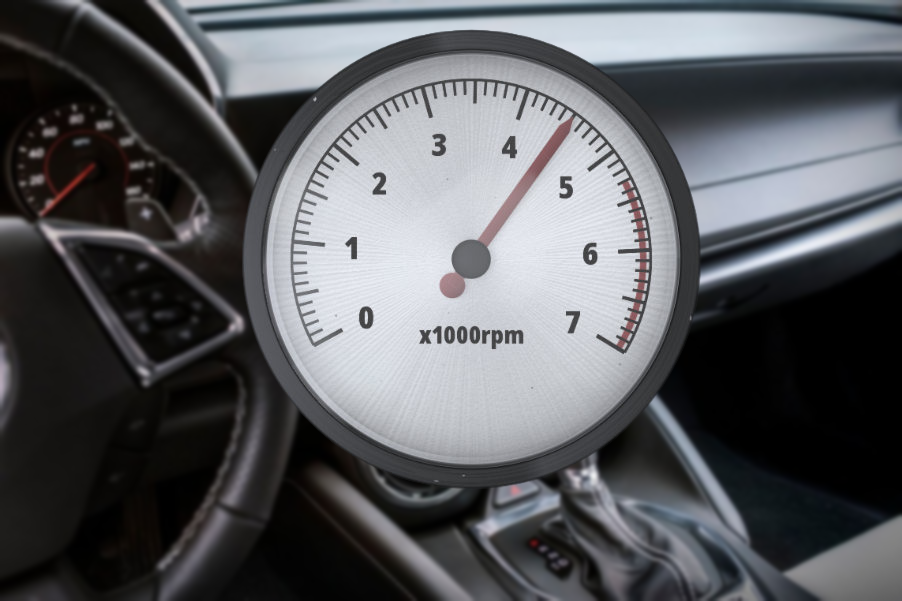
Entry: 4500 rpm
